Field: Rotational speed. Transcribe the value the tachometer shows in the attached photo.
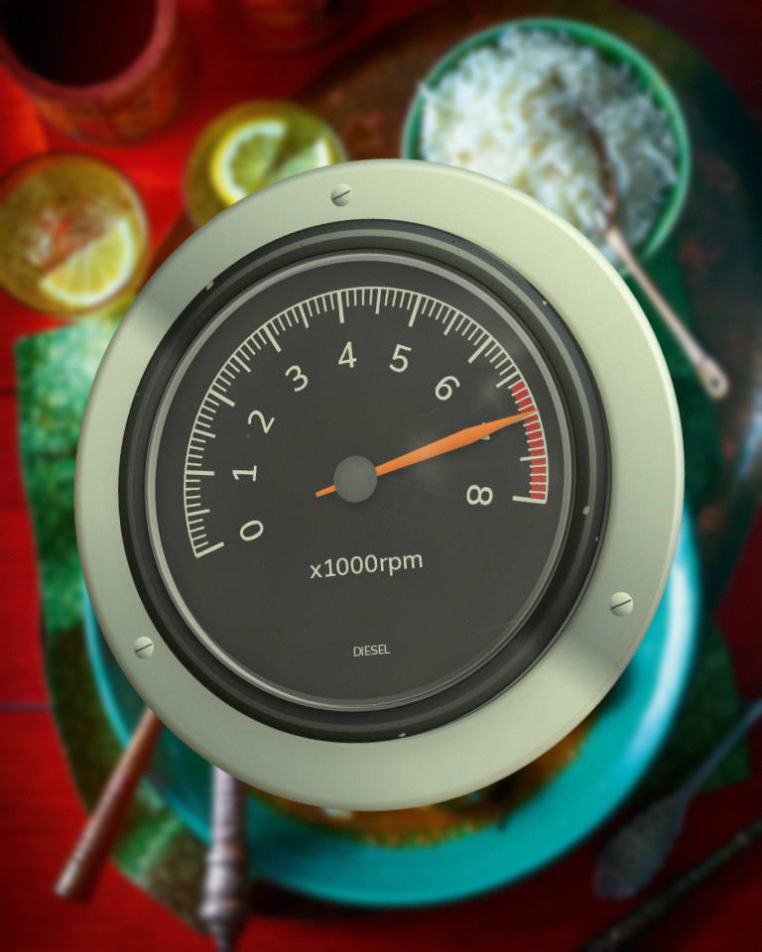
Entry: 7000 rpm
